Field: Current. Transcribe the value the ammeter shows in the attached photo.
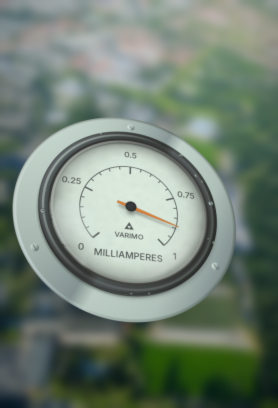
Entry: 0.9 mA
